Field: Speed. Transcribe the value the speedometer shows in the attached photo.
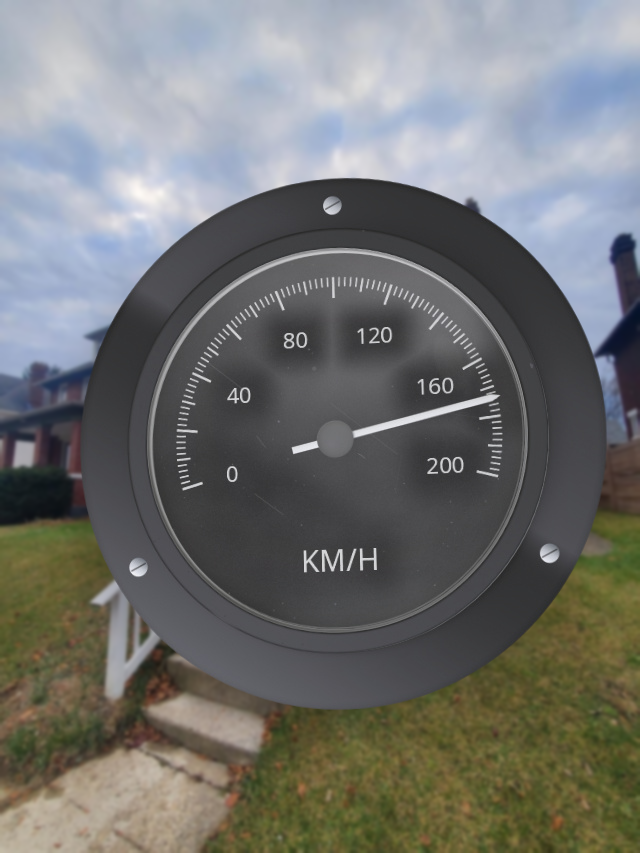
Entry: 174 km/h
